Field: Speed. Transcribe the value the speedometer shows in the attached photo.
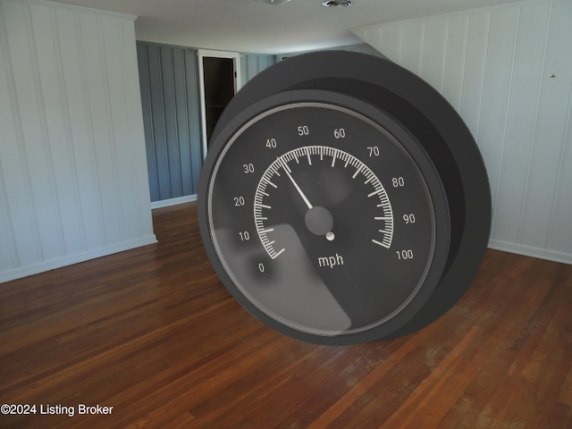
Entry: 40 mph
